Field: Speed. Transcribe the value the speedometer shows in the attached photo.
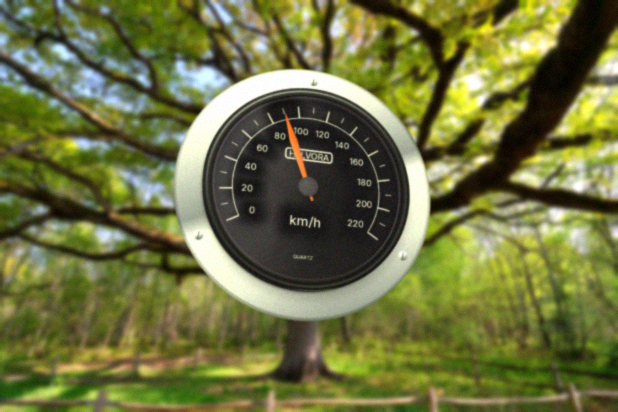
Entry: 90 km/h
